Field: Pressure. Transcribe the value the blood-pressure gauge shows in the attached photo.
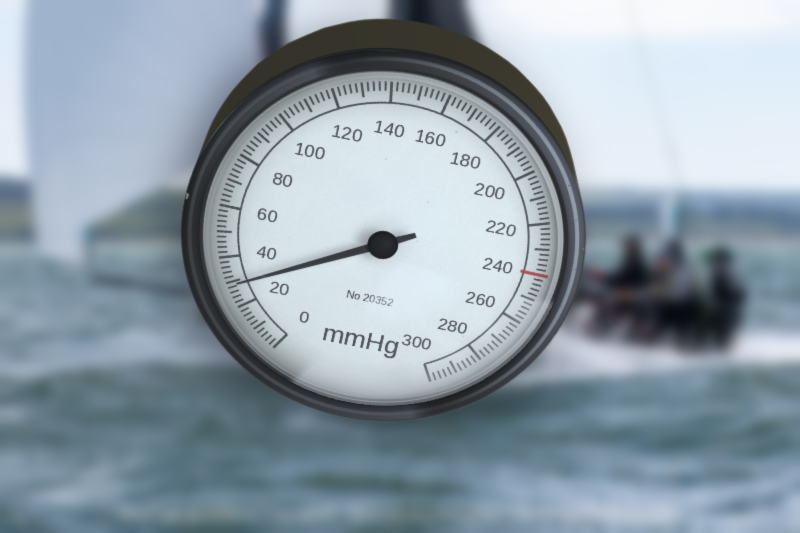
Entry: 30 mmHg
